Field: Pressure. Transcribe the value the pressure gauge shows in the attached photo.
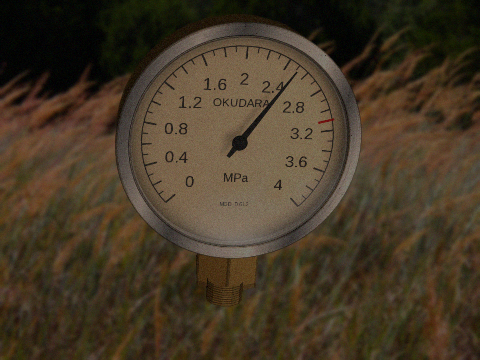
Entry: 2.5 MPa
